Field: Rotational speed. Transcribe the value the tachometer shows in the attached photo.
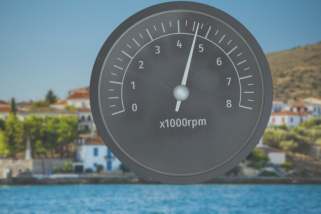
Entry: 4625 rpm
